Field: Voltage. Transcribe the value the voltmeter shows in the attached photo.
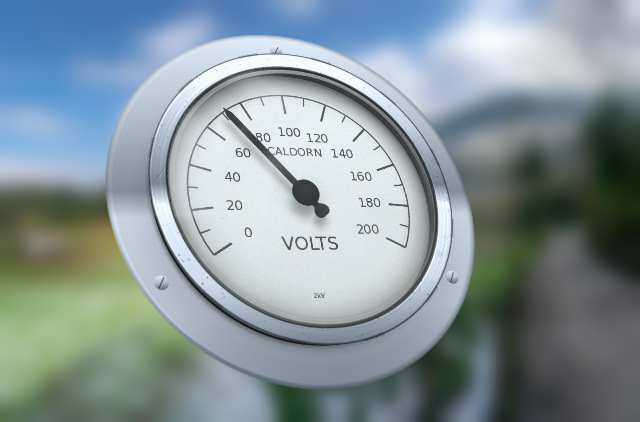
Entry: 70 V
